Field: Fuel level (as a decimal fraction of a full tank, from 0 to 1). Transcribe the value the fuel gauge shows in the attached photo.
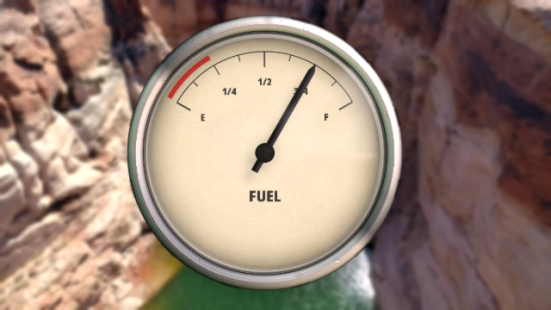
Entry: 0.75
